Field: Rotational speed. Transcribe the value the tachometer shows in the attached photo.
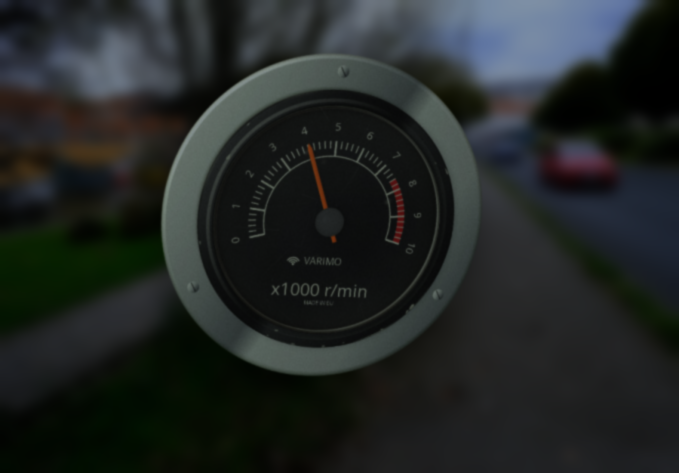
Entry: 4000 rpm
